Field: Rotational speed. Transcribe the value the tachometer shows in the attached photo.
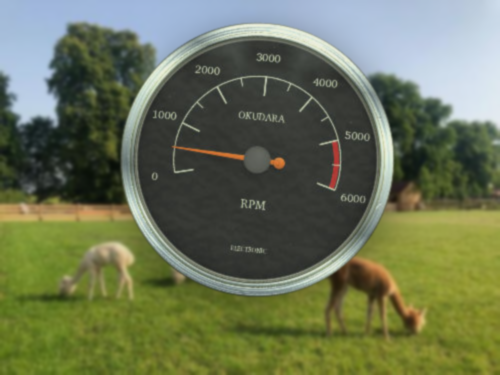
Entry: 500 rpm
